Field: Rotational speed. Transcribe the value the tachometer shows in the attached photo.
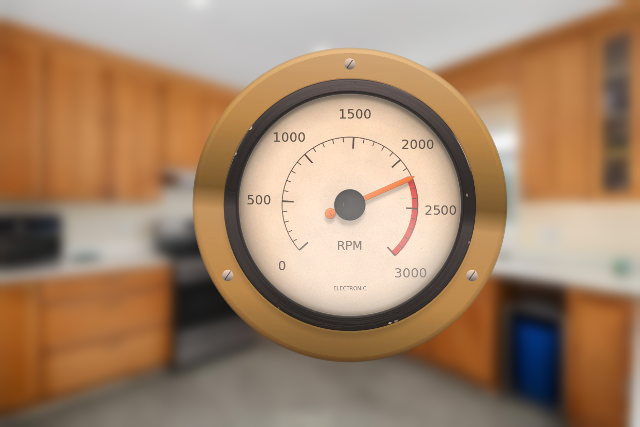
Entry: 2200 rpm
